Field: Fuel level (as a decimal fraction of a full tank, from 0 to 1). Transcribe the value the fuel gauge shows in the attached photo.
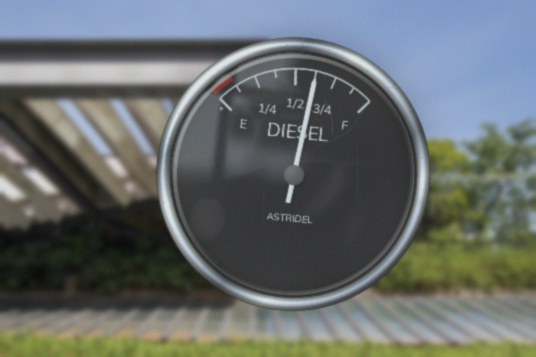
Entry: 0.625
